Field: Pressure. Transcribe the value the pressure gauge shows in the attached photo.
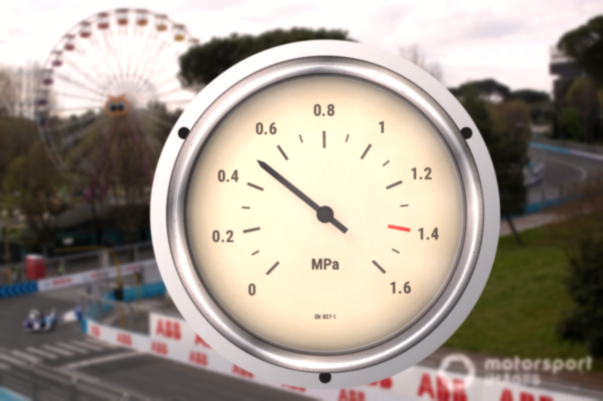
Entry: 0.5 MPa
